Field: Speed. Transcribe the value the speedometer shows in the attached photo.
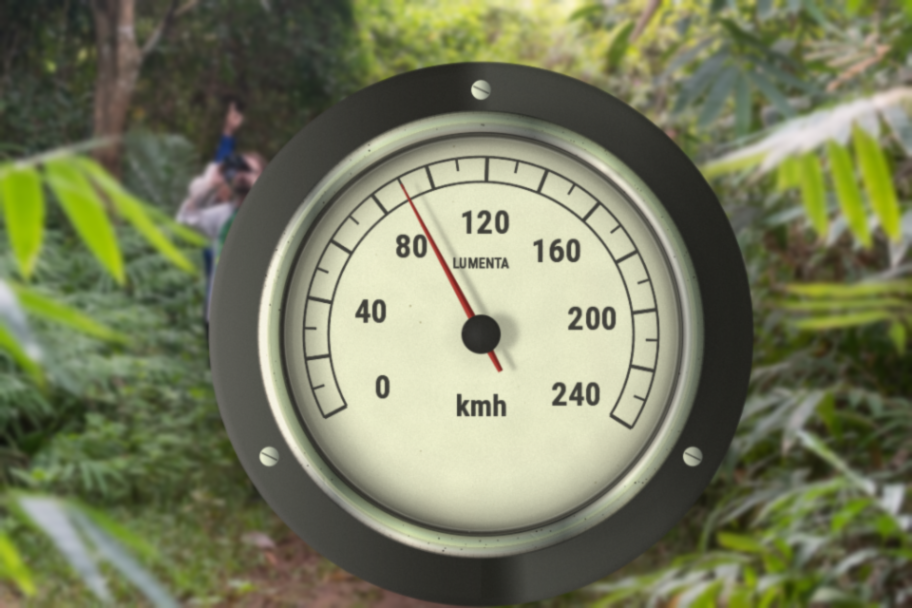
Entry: 90 km/h
